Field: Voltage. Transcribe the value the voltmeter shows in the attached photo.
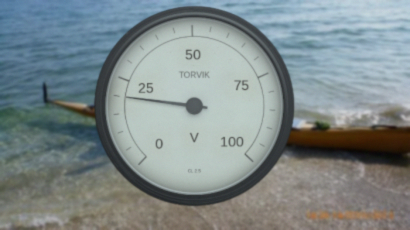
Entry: 20 V
